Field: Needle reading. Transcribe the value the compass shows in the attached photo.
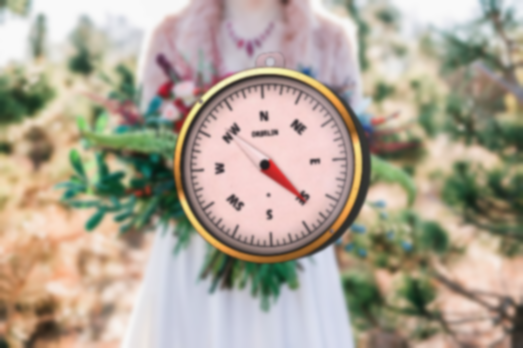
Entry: 135 °
